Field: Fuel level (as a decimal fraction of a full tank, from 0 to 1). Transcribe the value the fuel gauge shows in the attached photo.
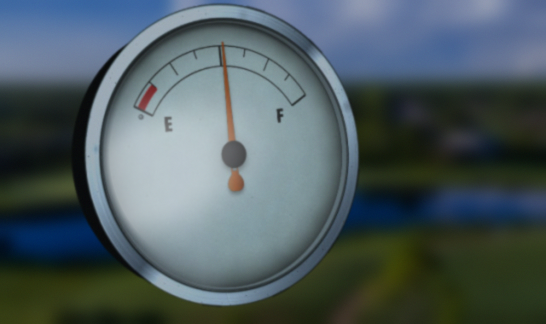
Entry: 0.5
